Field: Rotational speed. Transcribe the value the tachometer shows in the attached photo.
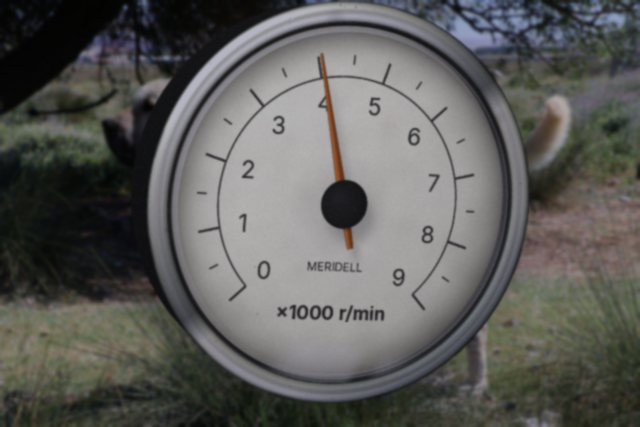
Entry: 4000 rpm
